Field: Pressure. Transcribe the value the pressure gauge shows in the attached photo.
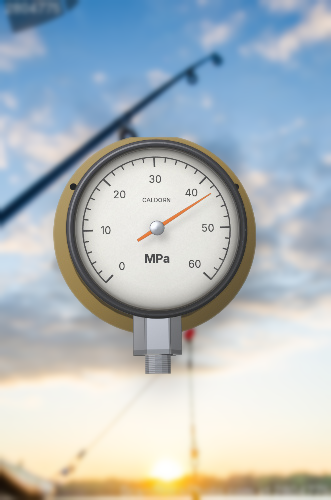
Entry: 43 MPa
